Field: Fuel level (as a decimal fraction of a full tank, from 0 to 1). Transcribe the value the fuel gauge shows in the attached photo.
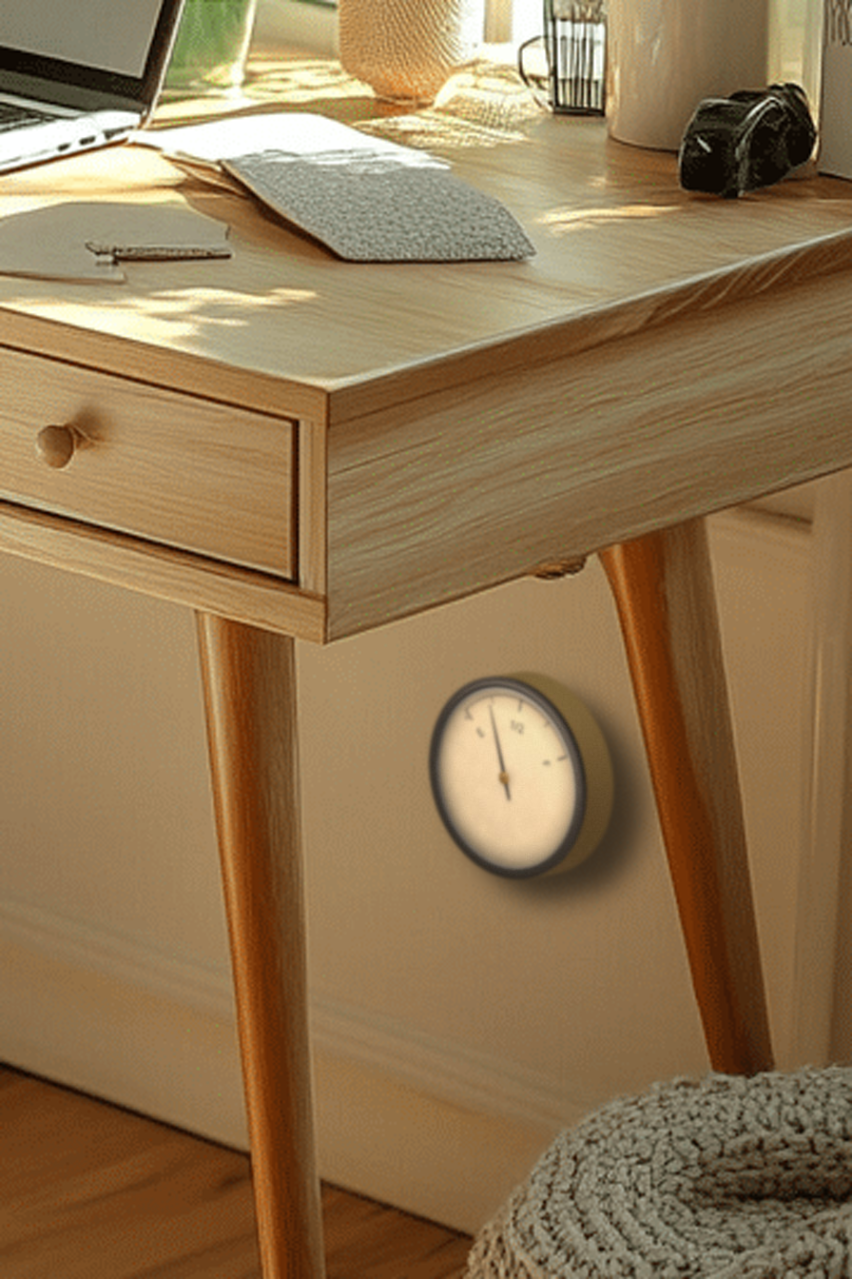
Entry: 0.25
